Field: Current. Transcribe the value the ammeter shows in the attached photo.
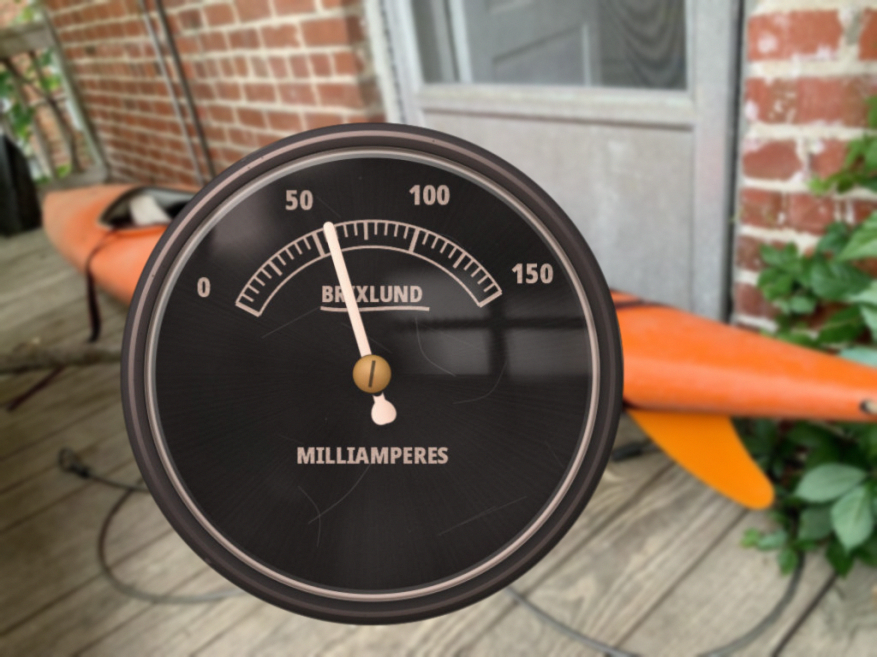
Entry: 57.5 mA
